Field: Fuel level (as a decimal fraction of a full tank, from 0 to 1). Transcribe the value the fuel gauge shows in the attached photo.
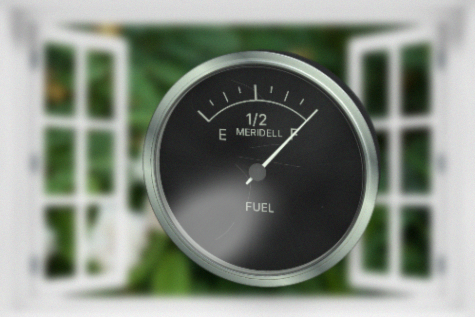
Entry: 1
